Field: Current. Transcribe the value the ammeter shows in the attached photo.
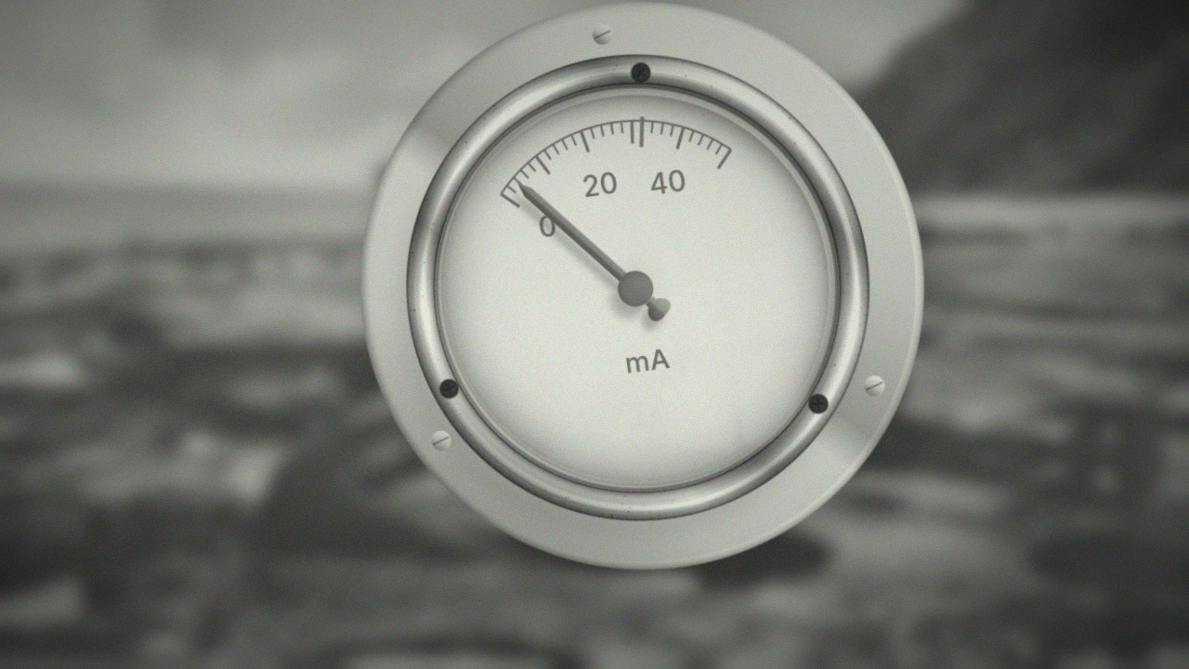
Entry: 4 mA
